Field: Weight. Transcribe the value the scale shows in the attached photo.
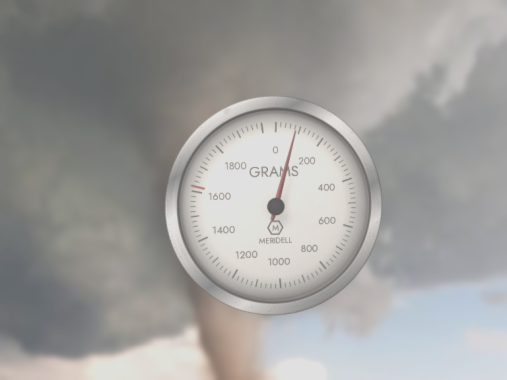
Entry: 80 g
